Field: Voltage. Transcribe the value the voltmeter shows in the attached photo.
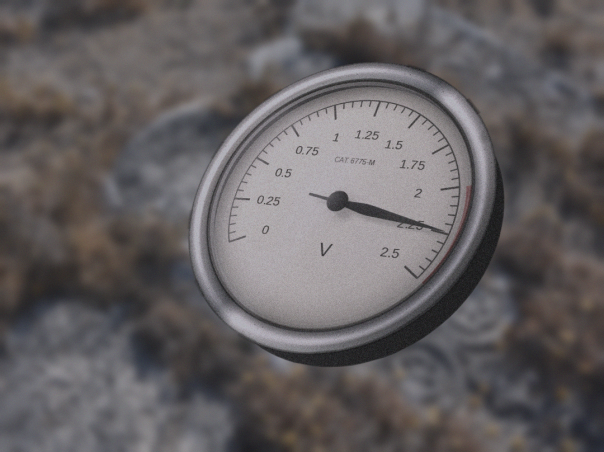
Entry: 2.25 V
